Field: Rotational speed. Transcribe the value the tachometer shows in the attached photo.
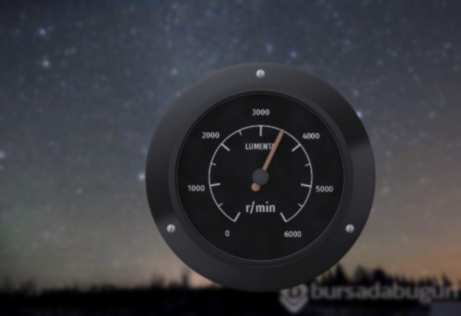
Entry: 3500 rpm
